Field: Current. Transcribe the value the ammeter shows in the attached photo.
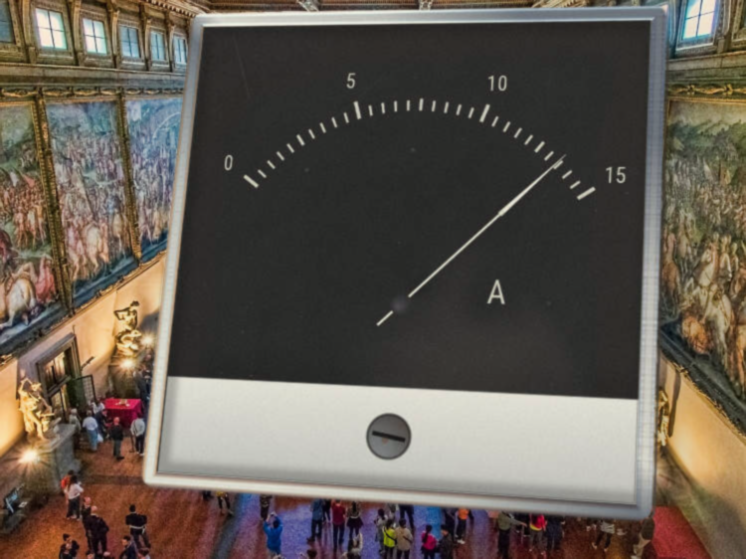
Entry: 13.5 A
